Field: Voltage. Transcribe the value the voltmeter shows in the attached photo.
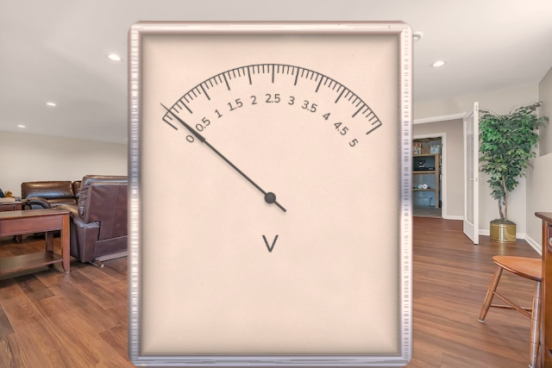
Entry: 0.2 V
